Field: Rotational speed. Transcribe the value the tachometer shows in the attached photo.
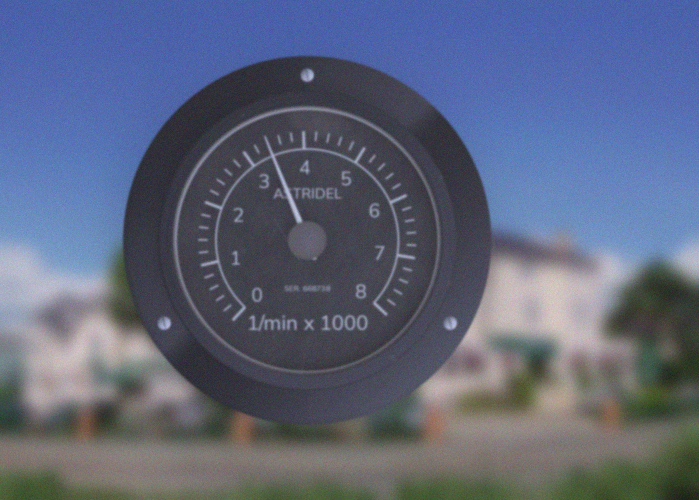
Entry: 3400 rpm
